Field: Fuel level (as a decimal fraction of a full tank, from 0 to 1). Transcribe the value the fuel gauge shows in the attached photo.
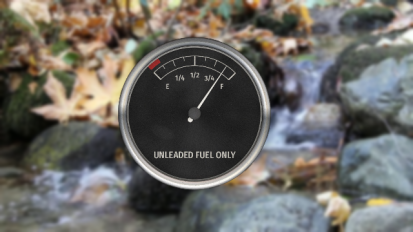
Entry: 0.875
